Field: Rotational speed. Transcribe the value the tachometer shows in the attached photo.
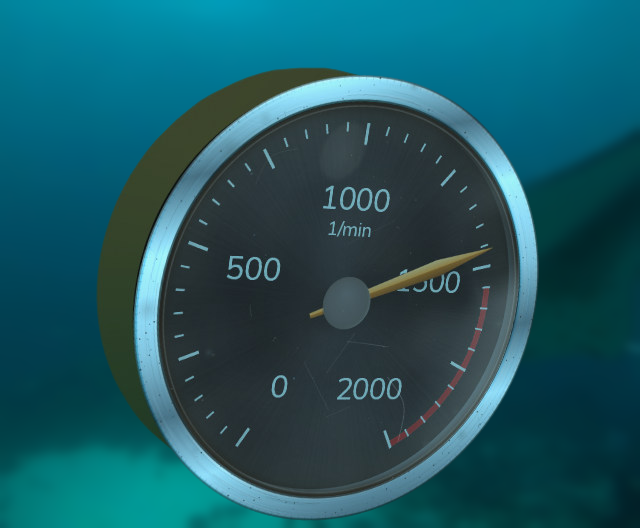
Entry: 1450 rpm
